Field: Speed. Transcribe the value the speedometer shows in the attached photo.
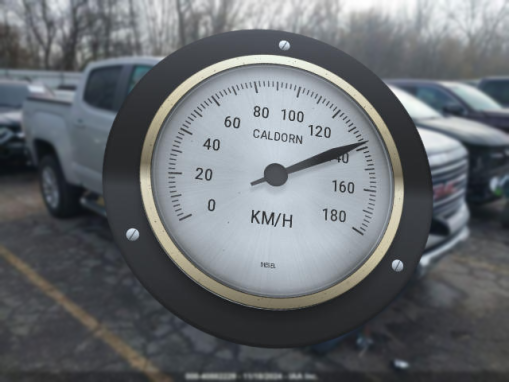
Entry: 138 km/h
